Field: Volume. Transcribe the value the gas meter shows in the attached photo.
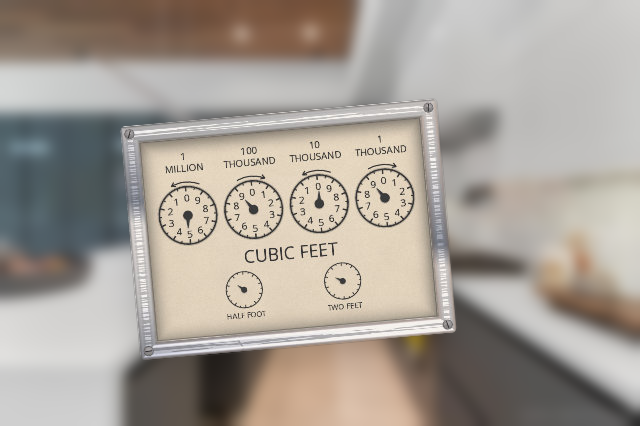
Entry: 489900 ft³
